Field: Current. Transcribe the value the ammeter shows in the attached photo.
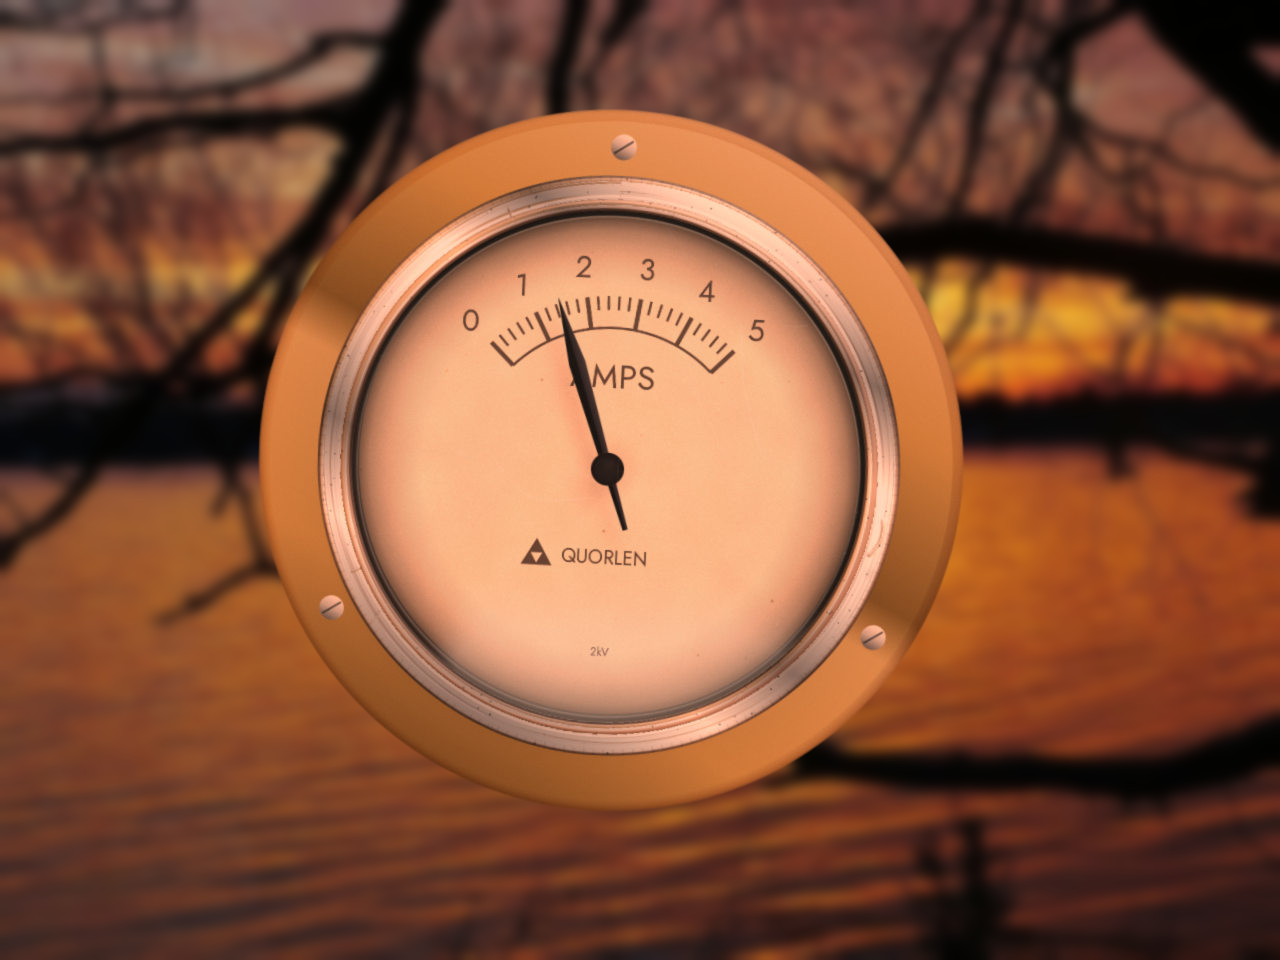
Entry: 1.5 A
